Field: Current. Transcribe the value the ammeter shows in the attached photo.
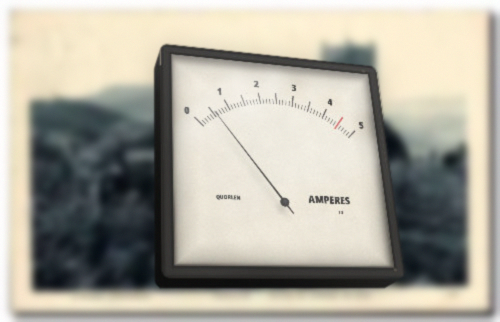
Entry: 0.5 A
